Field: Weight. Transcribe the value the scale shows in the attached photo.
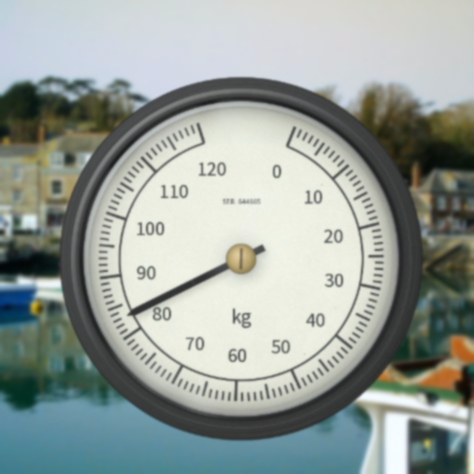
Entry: 83 kg
